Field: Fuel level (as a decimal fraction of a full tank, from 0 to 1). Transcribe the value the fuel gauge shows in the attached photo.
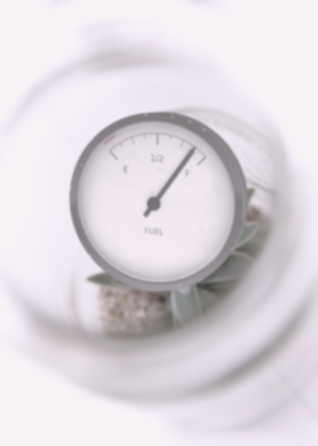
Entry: 0.875
